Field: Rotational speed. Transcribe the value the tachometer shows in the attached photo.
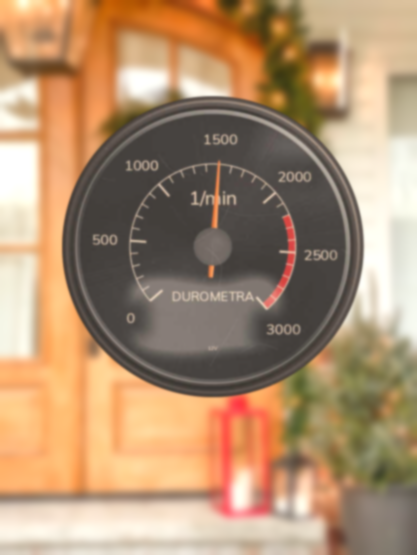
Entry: 1500 rpm
